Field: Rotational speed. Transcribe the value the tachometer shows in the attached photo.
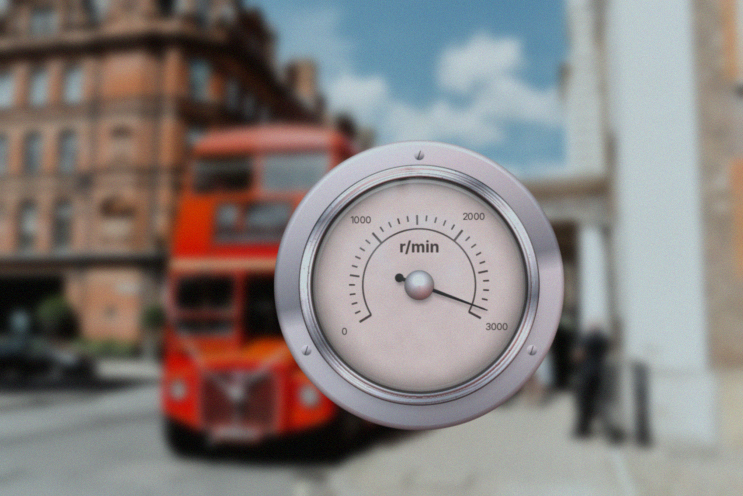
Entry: 2900 rpm
